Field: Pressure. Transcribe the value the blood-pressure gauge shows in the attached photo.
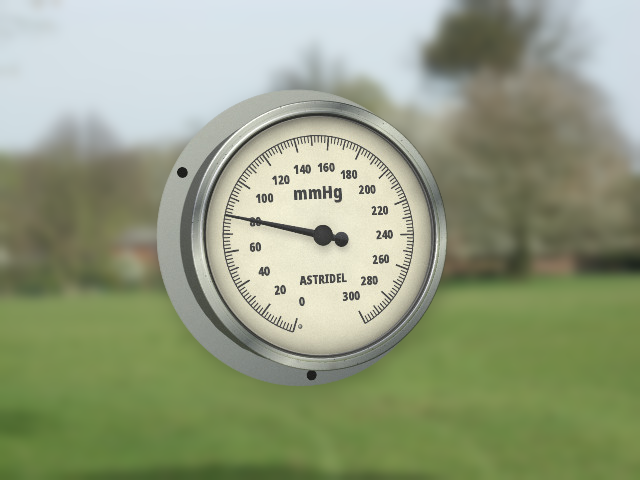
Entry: 80 mmHg
